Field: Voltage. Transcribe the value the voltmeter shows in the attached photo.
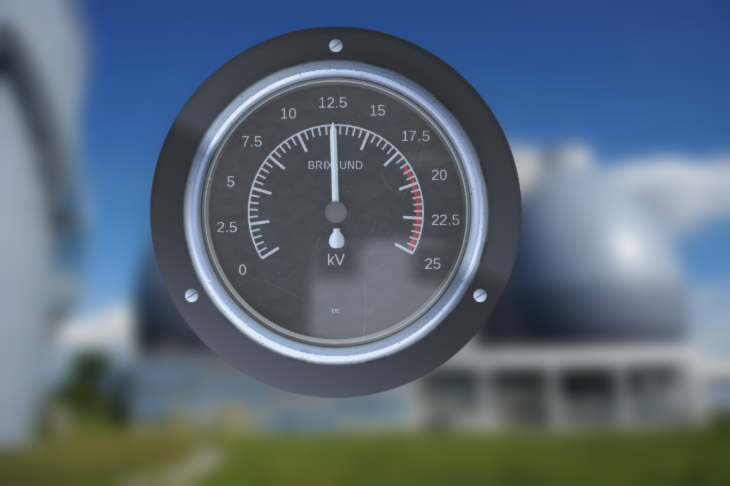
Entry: 12.5 kV
